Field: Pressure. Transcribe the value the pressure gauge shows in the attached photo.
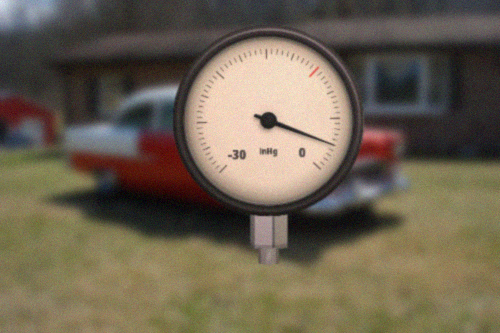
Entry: -2.5 inHg
